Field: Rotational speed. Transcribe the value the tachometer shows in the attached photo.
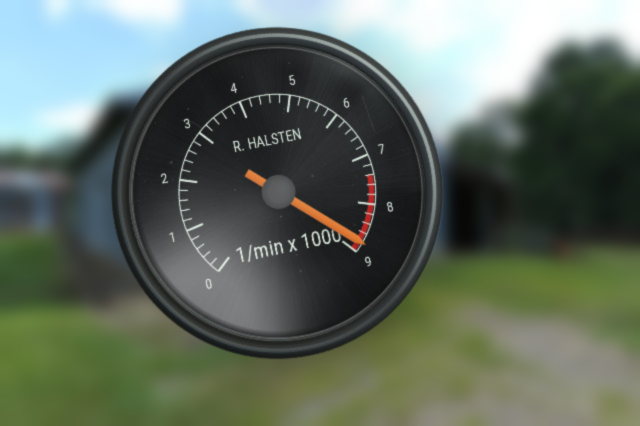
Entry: 8800 rpm
